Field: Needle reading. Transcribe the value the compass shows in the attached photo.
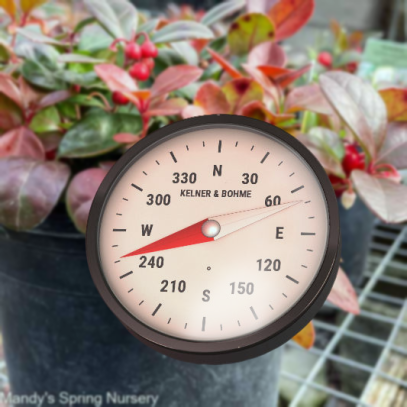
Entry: 250 °
